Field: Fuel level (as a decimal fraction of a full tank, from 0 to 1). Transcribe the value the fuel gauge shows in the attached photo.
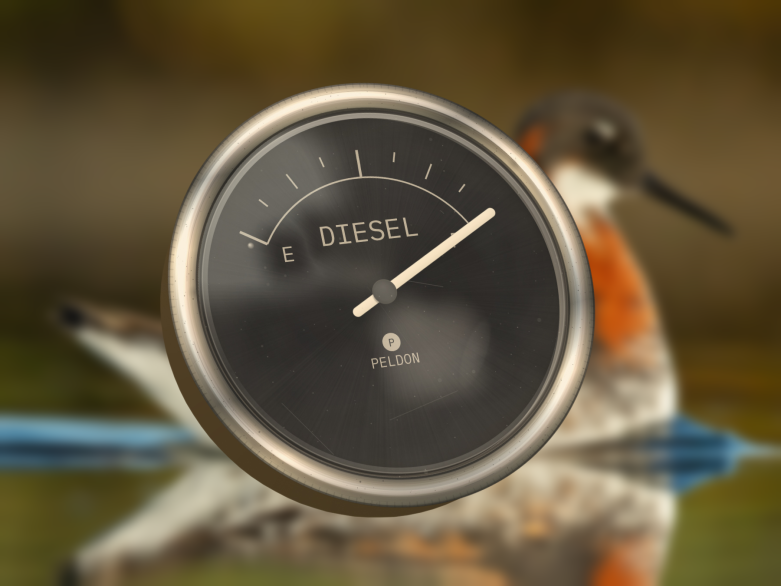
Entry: 1
